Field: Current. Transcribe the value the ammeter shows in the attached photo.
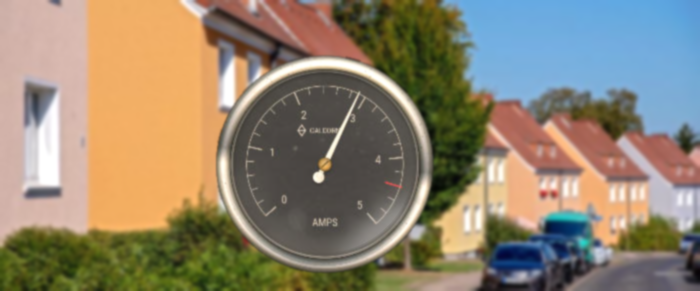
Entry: 2.9 A
